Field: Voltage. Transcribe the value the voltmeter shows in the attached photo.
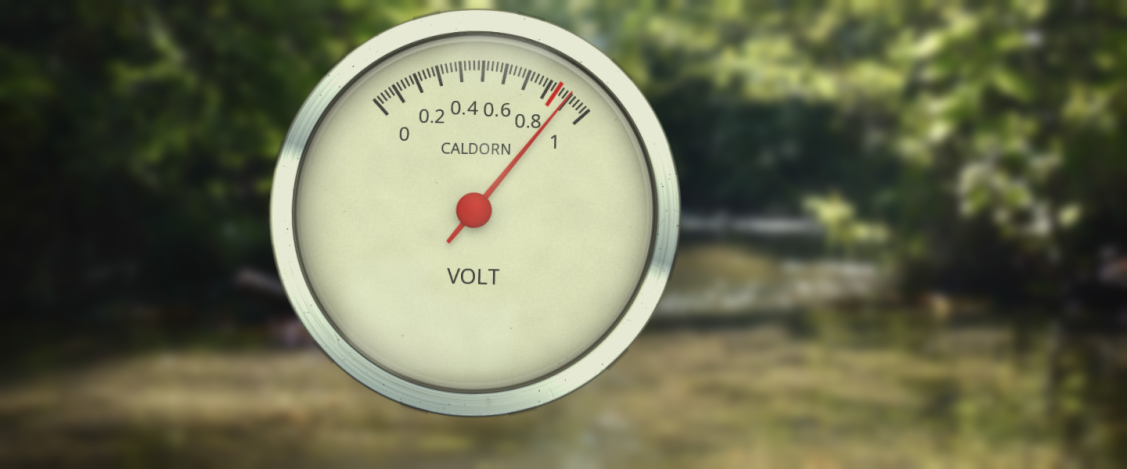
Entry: 0.9 V
